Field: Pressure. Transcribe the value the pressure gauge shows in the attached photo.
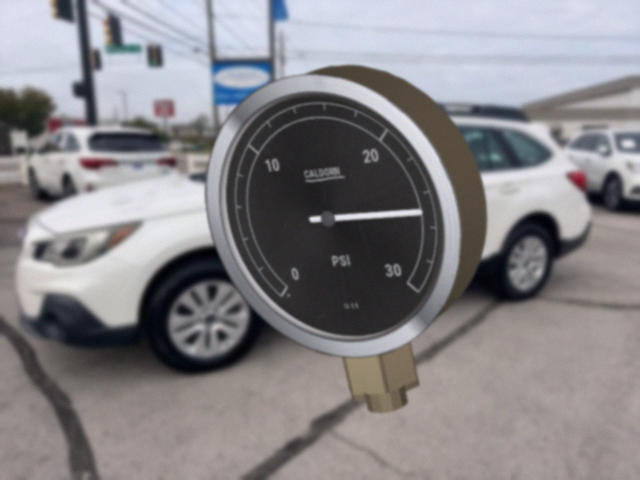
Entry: 25 psi
